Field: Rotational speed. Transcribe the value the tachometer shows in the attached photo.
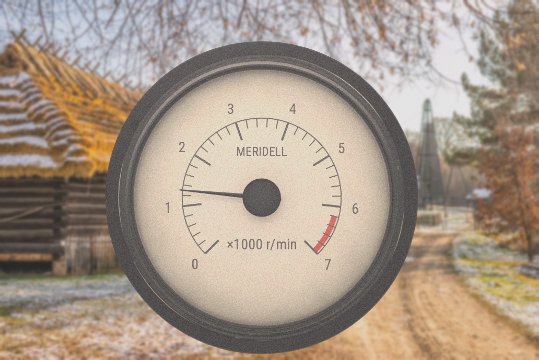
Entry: 1300 rpm
